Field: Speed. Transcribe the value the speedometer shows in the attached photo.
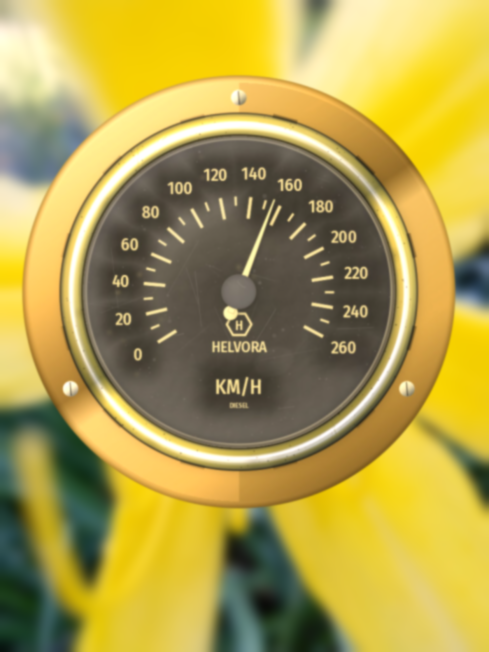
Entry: 155 km/h
